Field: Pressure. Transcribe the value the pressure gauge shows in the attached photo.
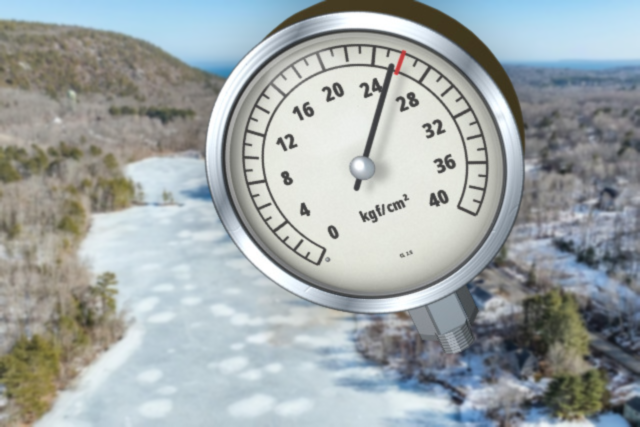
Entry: 25.5 kg/cm²
